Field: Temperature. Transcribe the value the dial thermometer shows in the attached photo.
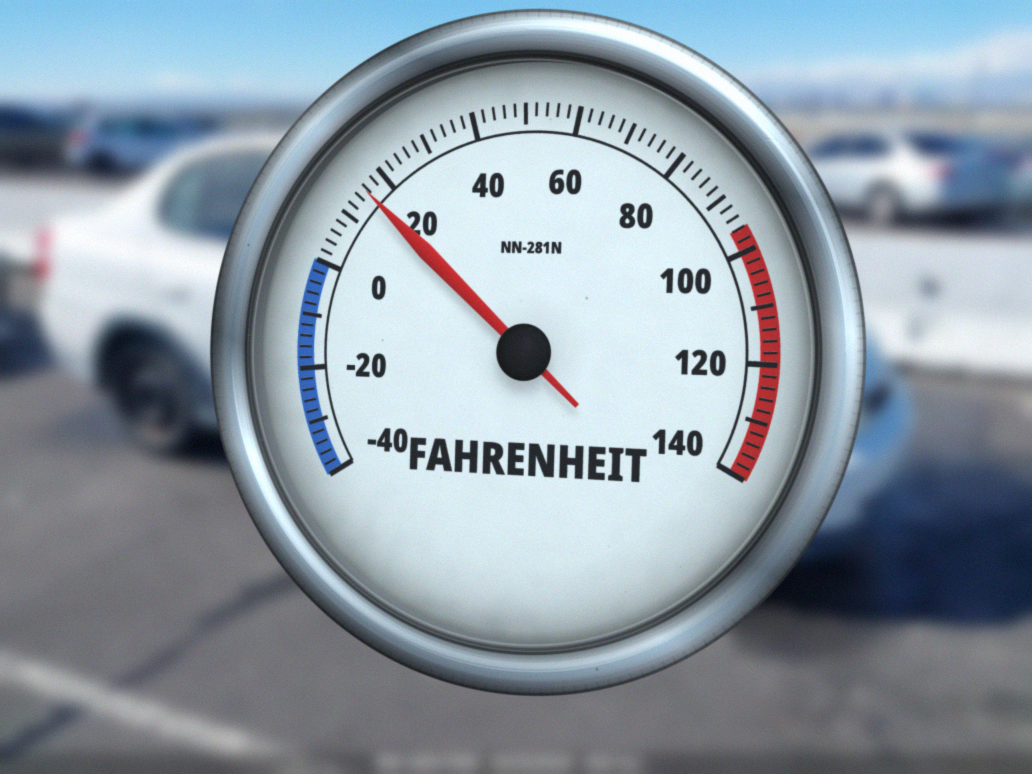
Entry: 16 °F
